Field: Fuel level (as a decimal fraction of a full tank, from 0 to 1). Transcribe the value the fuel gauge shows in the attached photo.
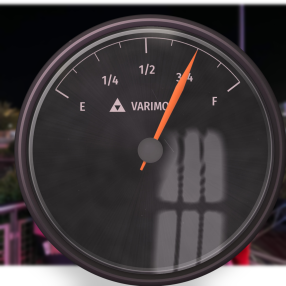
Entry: 0.75
